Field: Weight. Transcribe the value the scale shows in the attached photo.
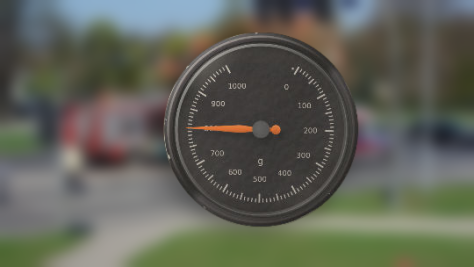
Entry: 800 g
